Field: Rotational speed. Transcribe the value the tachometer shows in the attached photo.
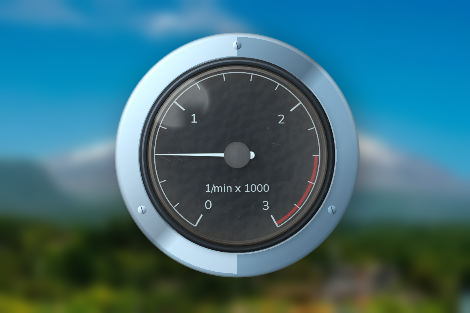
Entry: 600 rpm
